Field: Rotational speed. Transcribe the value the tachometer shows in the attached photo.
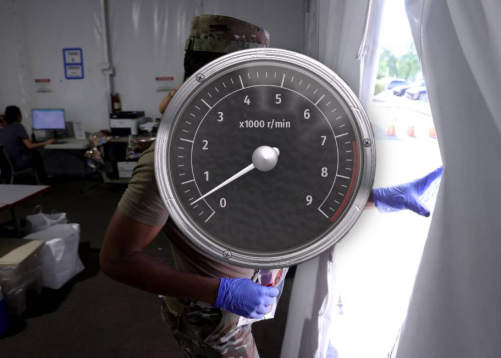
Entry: 500 rpm
